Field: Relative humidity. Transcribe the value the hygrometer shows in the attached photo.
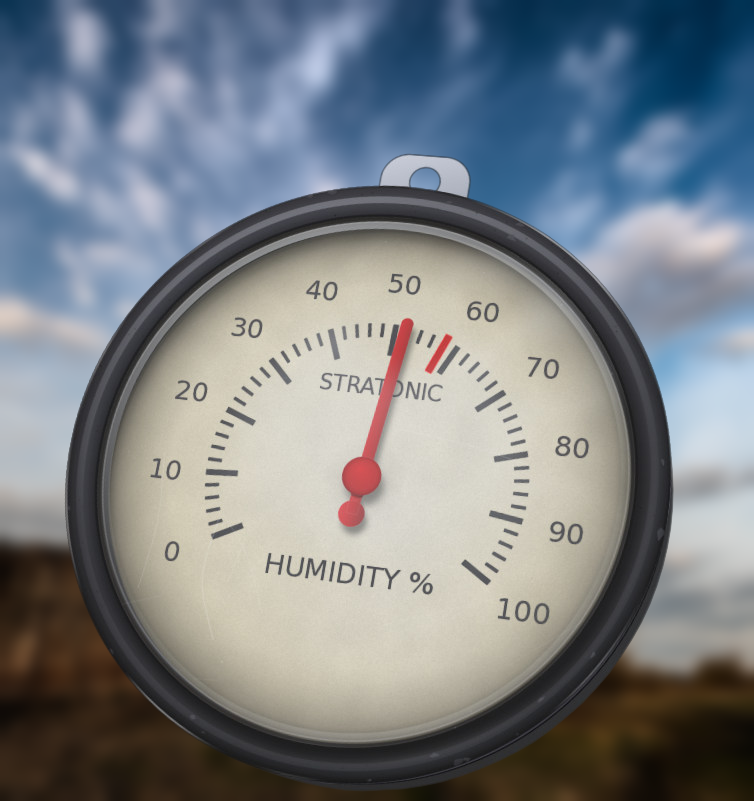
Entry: 52 %
